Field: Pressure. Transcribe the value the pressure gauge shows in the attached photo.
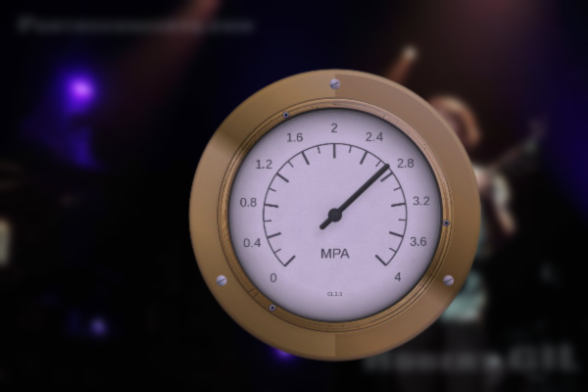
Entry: 2.7 MPa
